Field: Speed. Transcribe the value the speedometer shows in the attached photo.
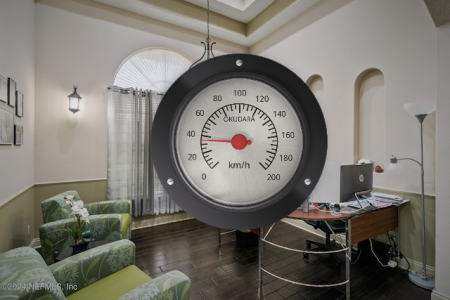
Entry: 35 km/h
